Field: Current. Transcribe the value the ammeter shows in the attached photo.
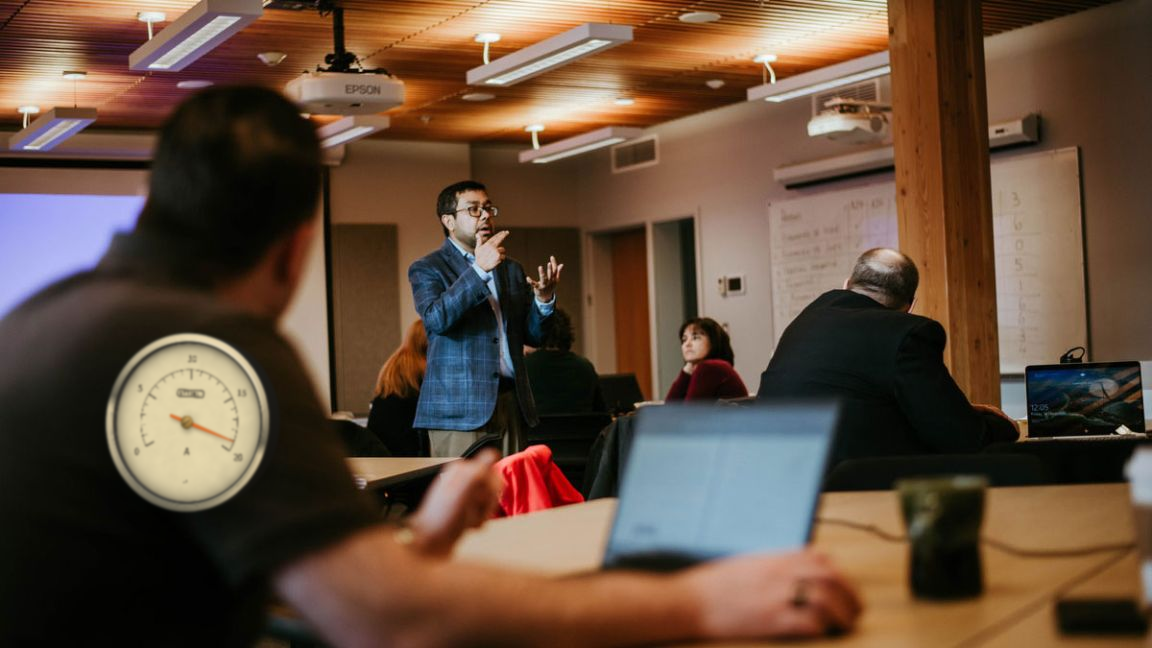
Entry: 19 A
